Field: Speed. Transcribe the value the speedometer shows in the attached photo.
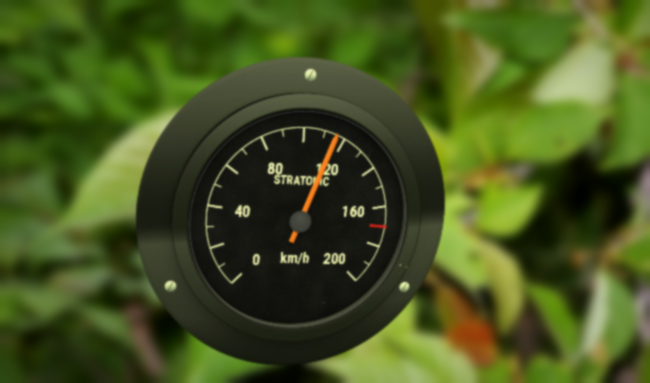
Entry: 115 km/h
